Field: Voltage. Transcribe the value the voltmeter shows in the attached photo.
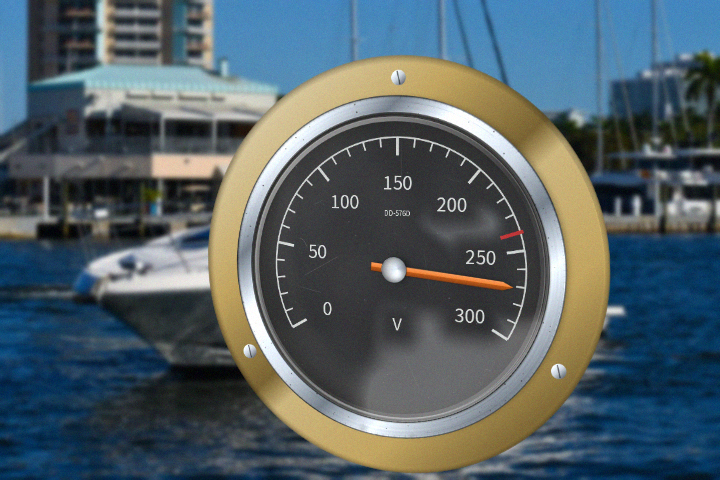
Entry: 270 V
